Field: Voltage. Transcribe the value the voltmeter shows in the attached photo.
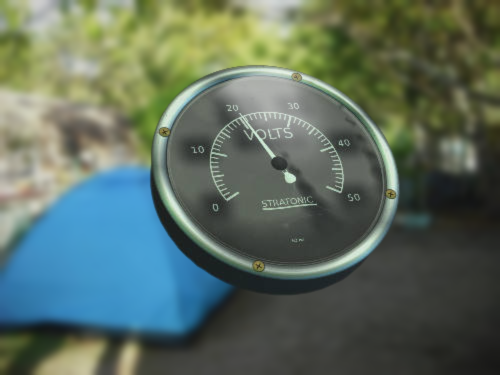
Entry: 20 V
